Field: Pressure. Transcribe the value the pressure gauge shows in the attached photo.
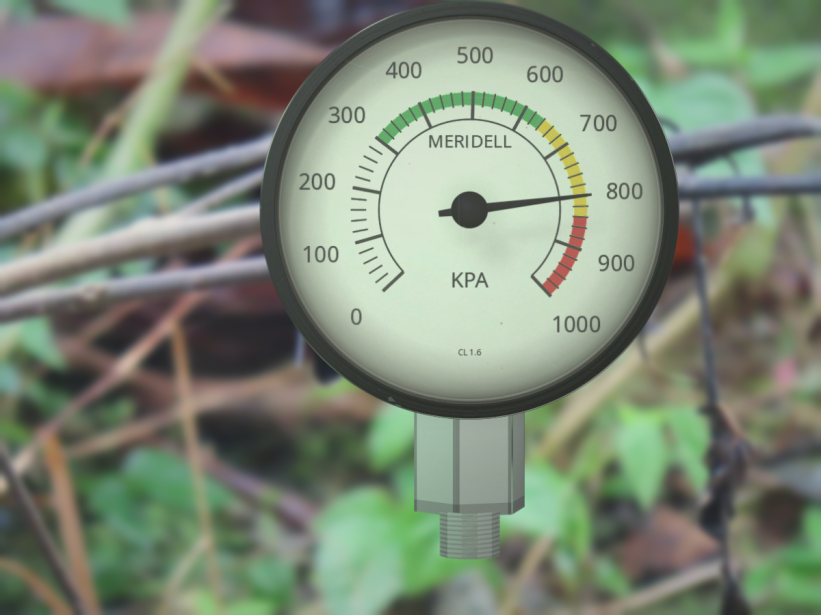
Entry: 800 kPa
